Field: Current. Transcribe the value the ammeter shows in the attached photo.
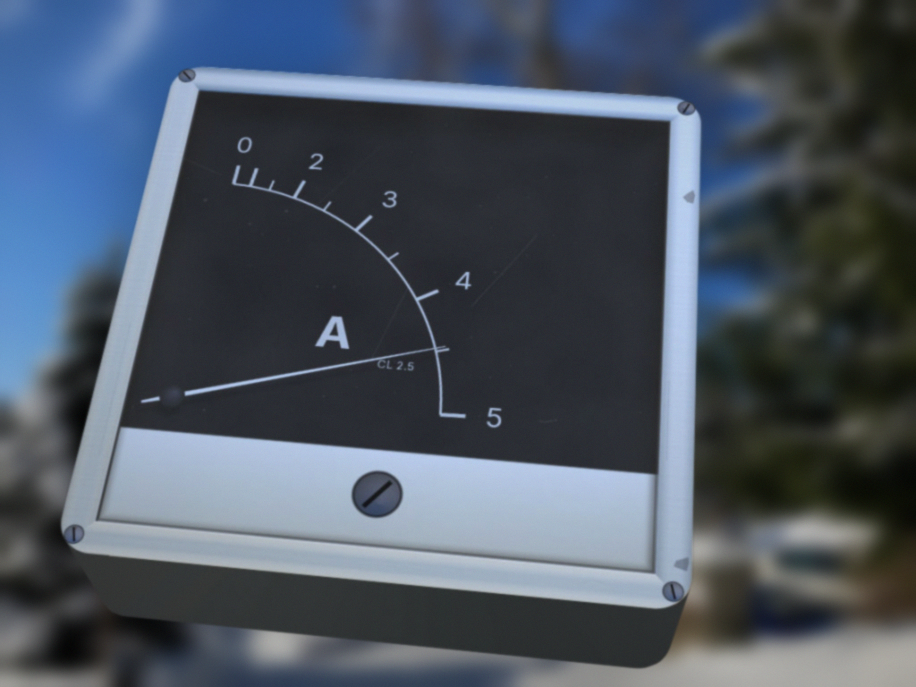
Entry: 4.5 A
